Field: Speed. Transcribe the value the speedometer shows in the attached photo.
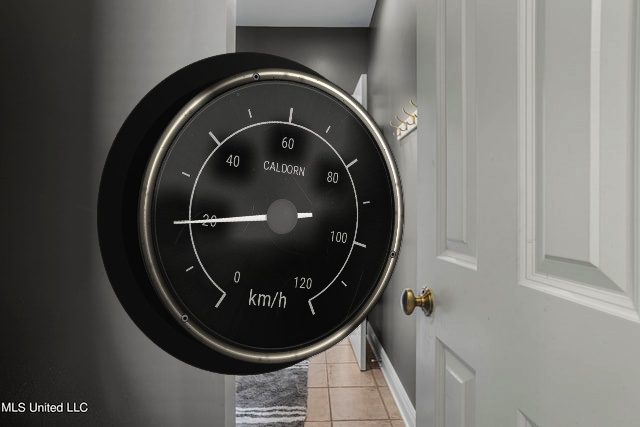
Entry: 20 km/h
